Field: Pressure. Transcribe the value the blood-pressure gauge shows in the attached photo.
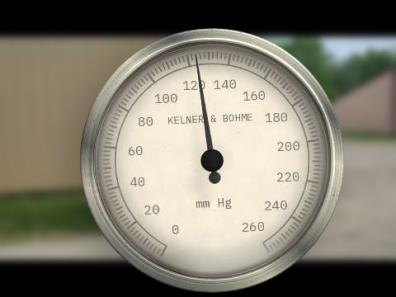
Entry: 124 mmHg
